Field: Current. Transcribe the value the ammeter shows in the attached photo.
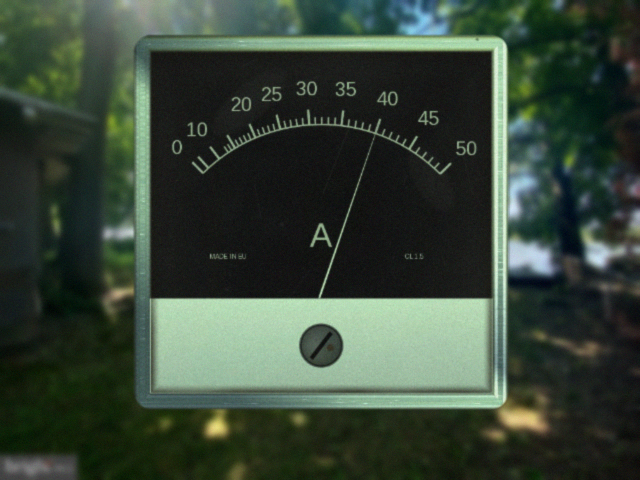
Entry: 40 A
